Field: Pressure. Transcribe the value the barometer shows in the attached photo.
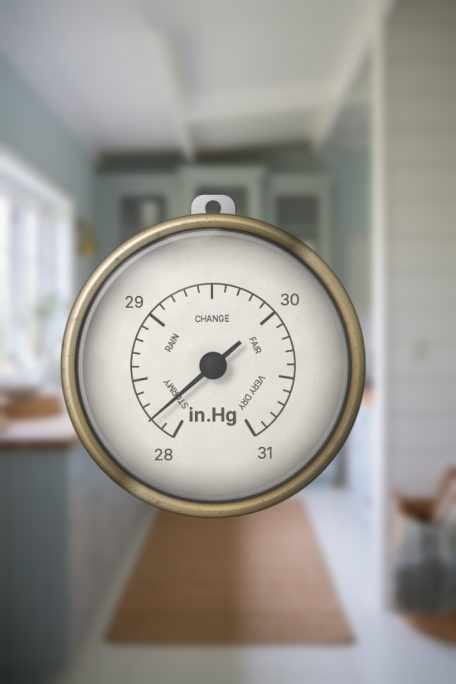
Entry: 28.2 inHg
